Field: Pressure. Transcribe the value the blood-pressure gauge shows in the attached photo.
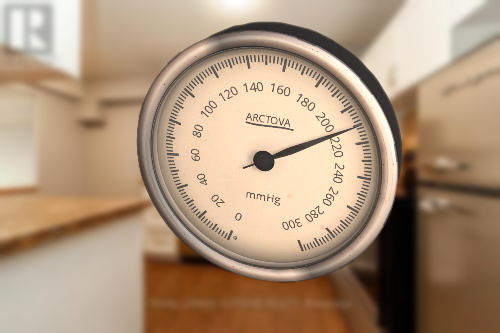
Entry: 210 mmHg
